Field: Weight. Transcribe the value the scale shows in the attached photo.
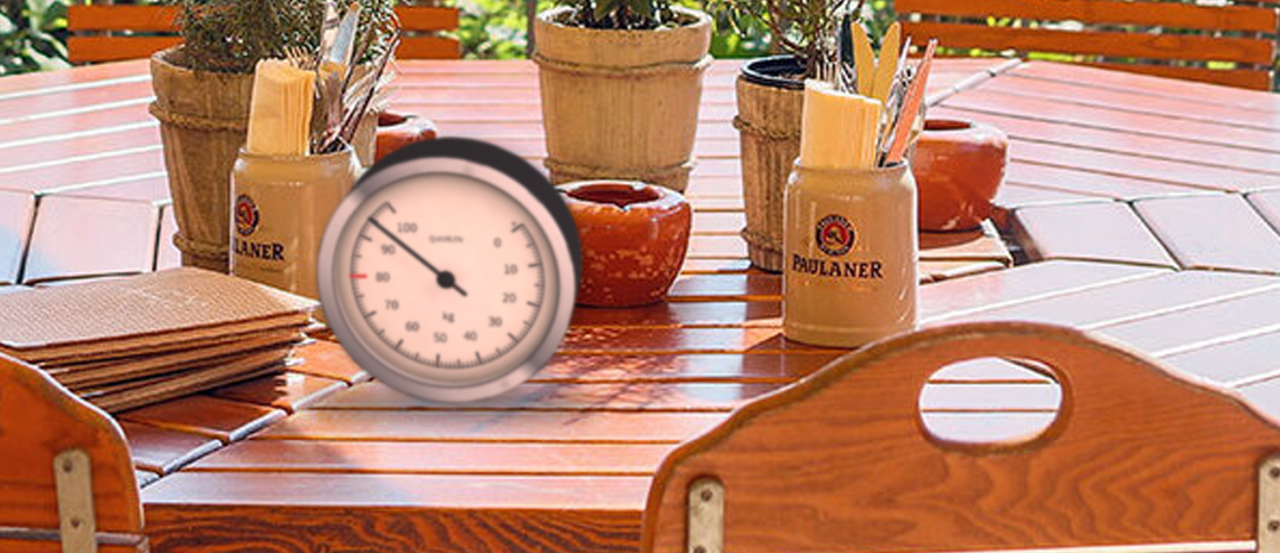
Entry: 95 kg
